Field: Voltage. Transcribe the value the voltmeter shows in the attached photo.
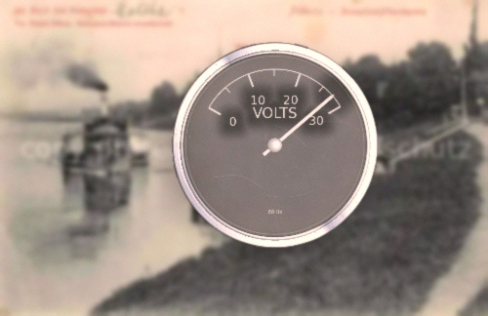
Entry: 27.5 V
